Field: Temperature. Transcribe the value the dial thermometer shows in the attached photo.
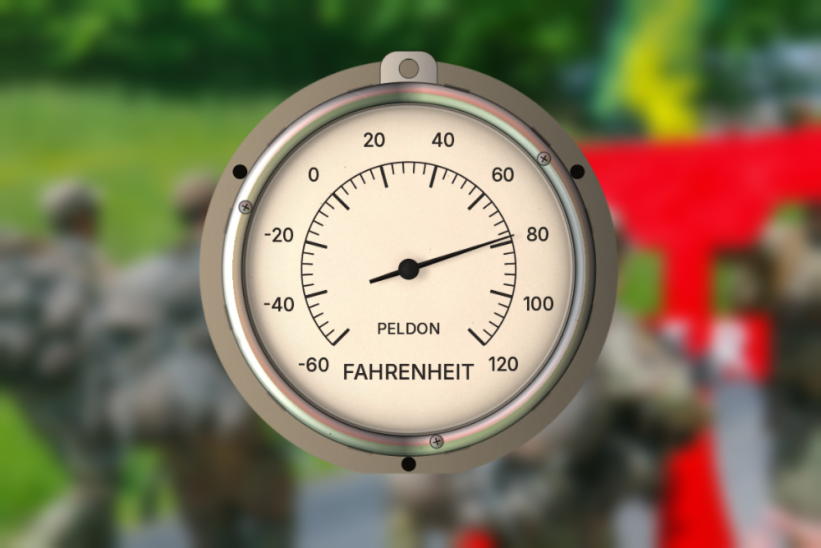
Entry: 78 °F
